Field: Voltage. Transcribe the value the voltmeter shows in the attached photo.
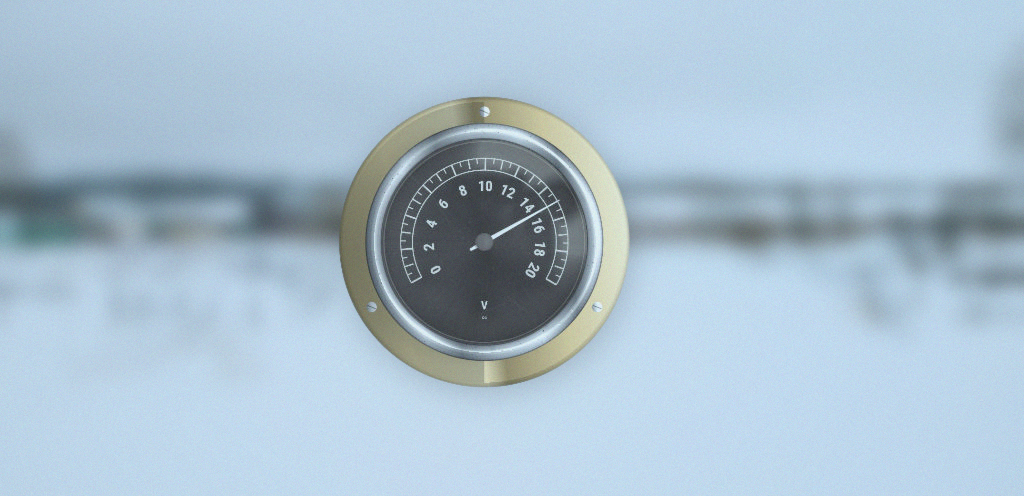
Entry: 15 V
